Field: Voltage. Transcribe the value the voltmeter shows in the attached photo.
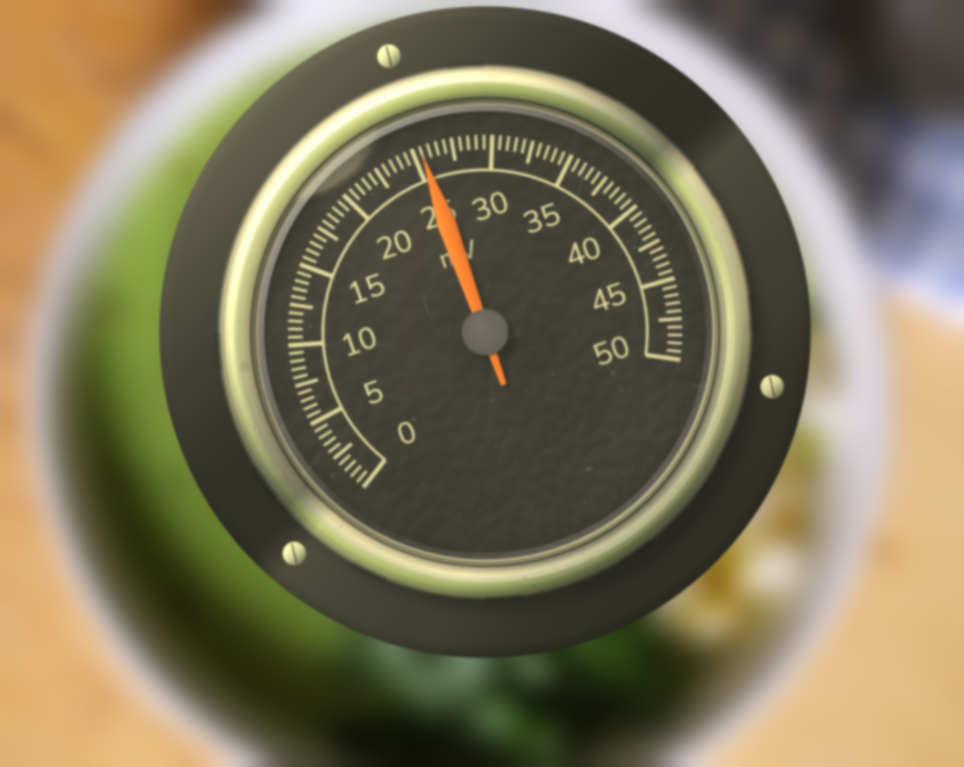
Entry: 25.5 mV
